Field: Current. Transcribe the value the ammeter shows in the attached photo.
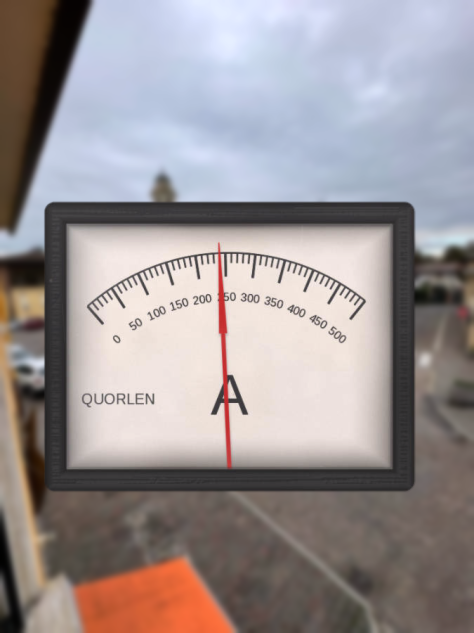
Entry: 240 A
